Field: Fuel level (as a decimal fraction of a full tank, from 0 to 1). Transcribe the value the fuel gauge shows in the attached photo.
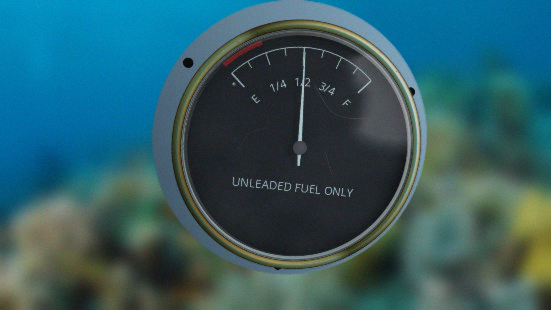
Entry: 0.5
